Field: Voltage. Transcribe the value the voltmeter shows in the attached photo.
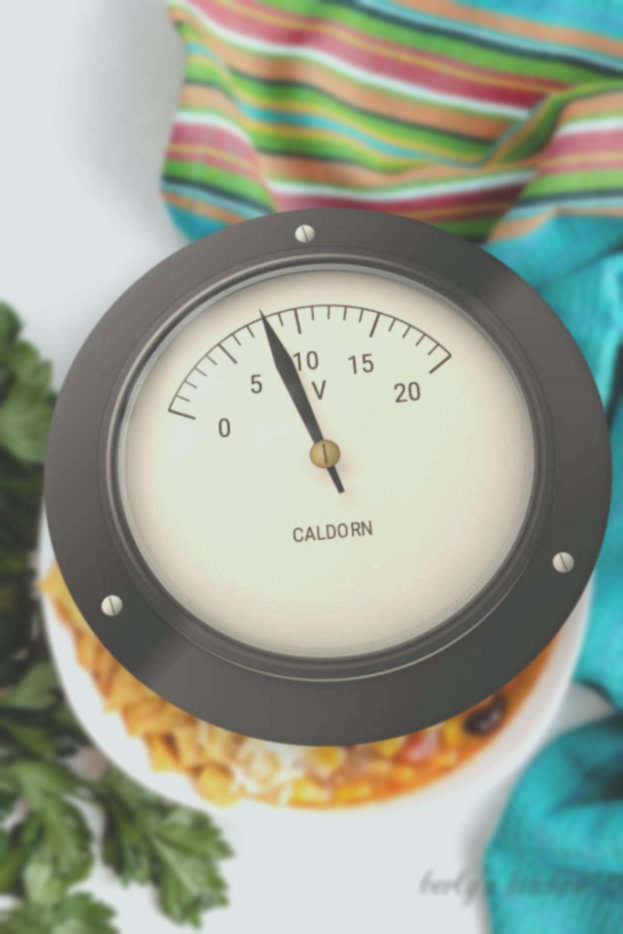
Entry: 8 V
